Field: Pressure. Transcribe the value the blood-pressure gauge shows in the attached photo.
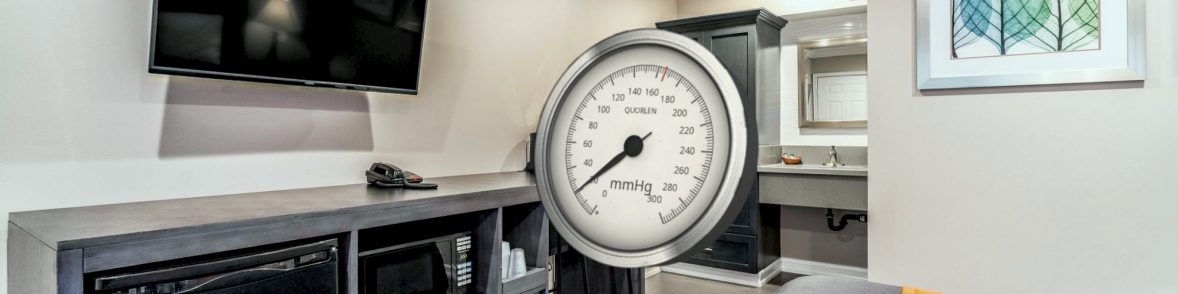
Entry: 20 mmHg
